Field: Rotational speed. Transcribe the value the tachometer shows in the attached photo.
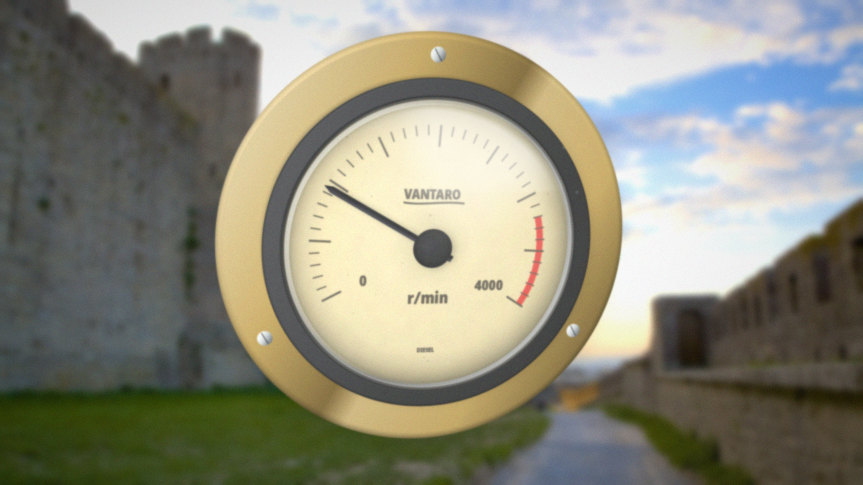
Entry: 950 rpm
